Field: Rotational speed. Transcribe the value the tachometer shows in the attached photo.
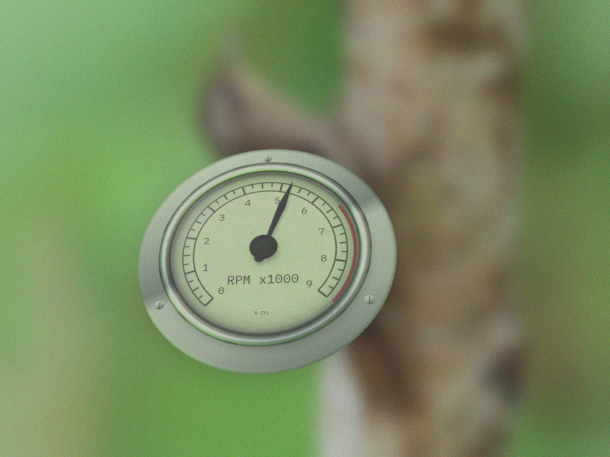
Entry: 5250 rpm
